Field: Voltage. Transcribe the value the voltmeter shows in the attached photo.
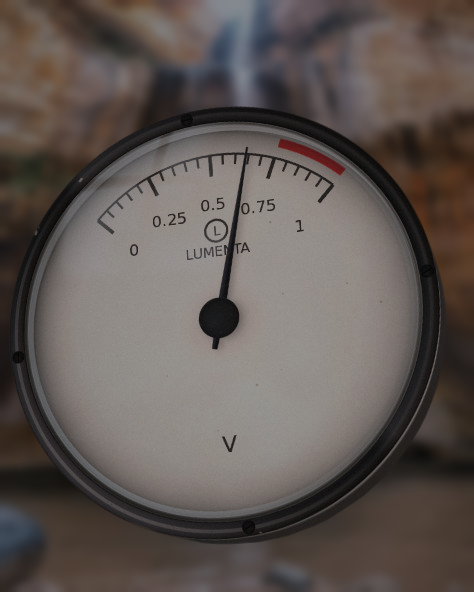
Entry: 0.65 V
